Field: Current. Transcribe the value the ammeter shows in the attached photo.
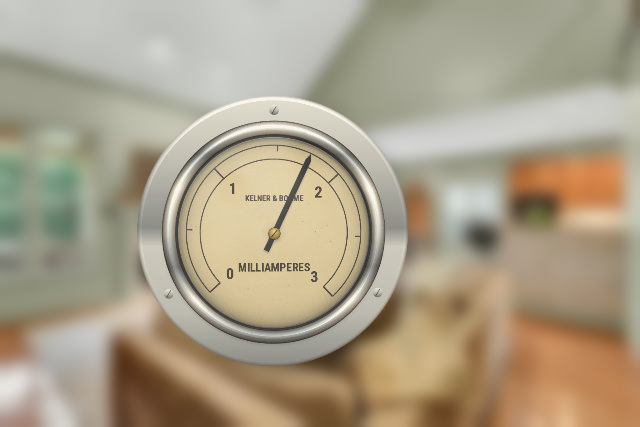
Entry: 1.75 mA
